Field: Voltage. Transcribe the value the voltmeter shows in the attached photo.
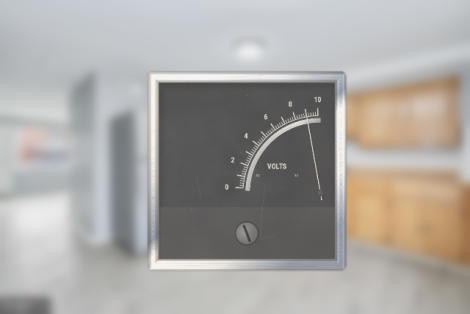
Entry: 9 V
